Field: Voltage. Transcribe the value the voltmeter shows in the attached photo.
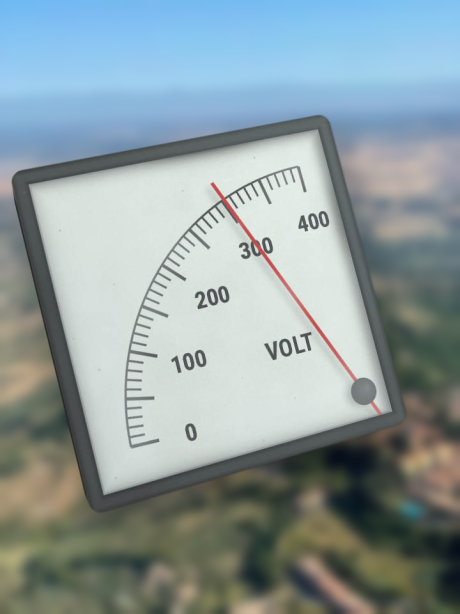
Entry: 300 V
